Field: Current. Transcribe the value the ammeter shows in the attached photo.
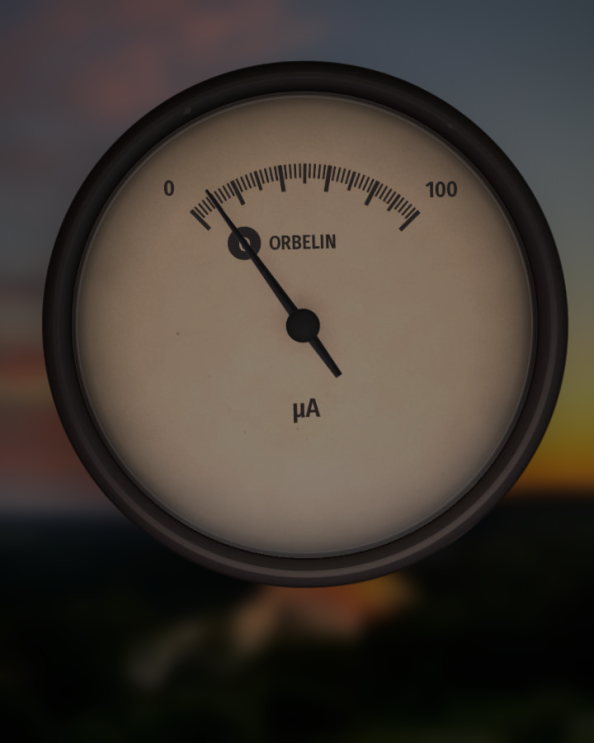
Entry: 10 µA
